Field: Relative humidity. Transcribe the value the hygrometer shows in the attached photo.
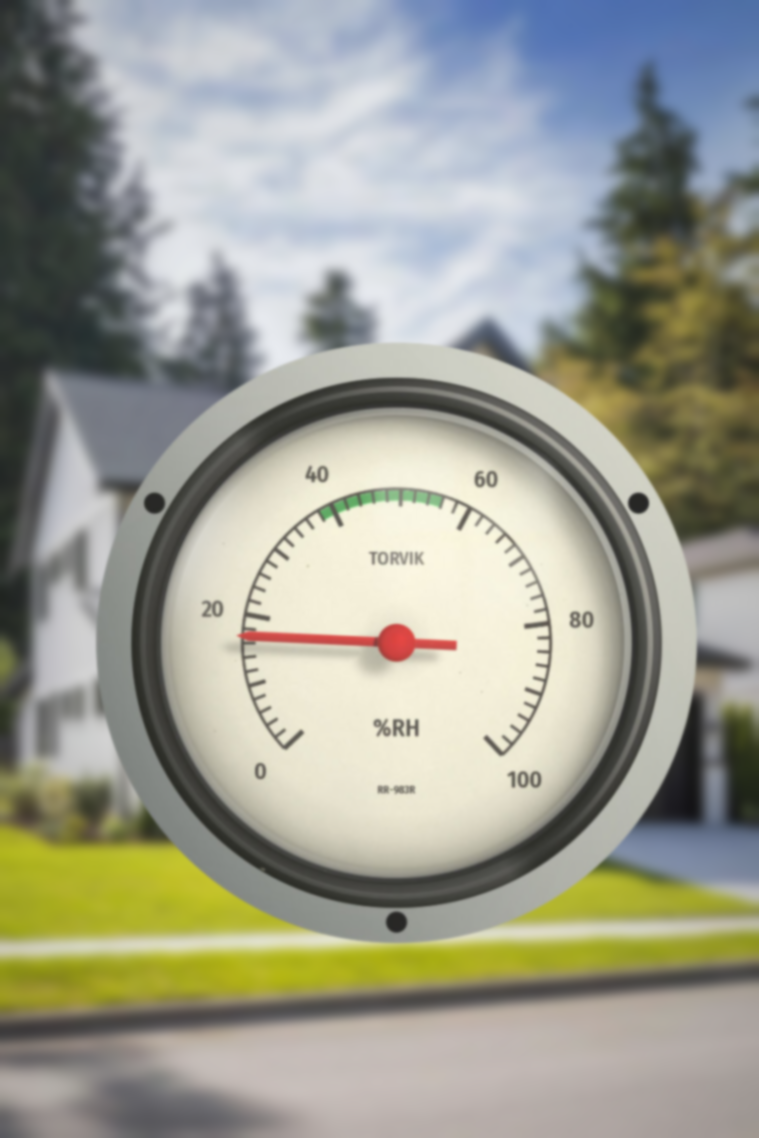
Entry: 17 %
